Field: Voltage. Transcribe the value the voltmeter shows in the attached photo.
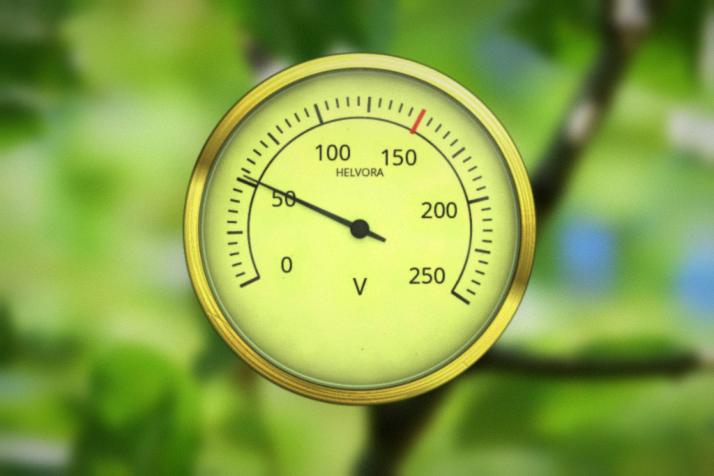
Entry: 52.5 V
